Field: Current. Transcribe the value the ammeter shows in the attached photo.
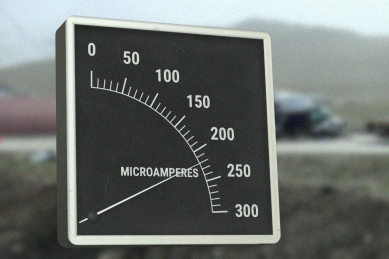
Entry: 220 µA
